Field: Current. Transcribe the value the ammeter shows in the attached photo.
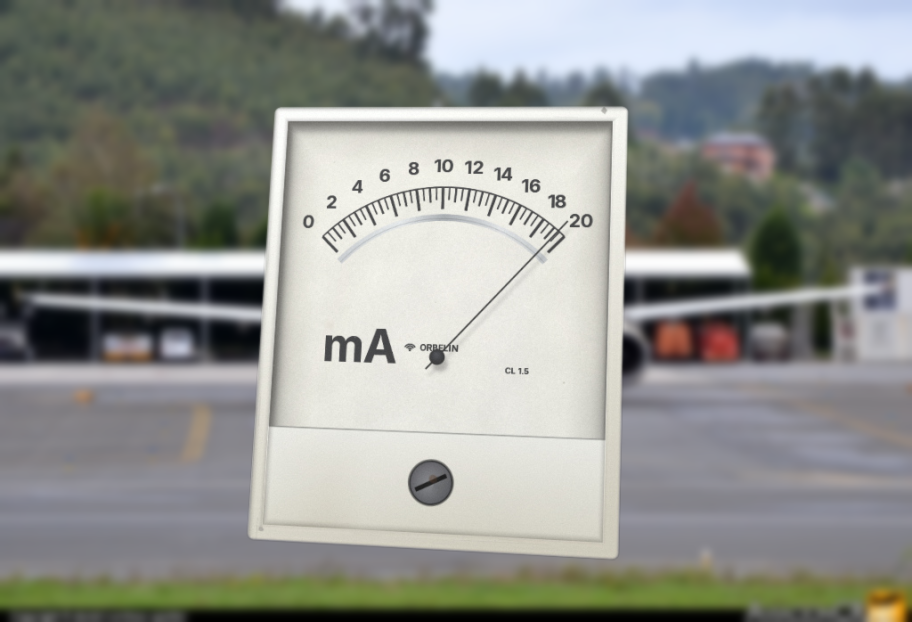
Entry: 19.5 mA
